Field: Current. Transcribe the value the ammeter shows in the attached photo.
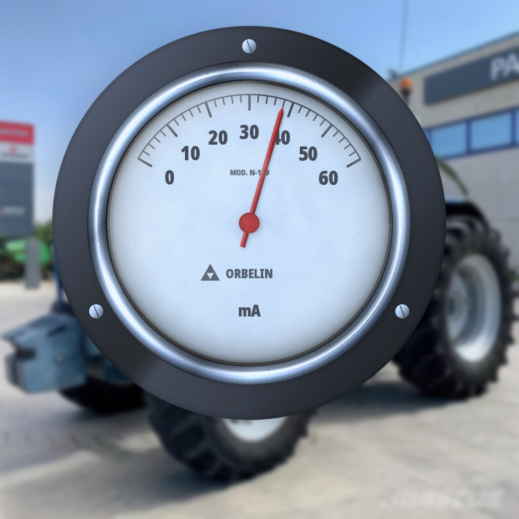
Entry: 38 mA
